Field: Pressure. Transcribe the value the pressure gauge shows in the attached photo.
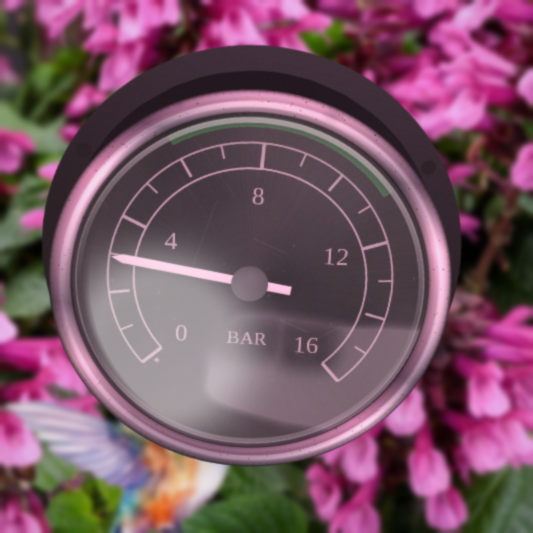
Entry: 3 bar
